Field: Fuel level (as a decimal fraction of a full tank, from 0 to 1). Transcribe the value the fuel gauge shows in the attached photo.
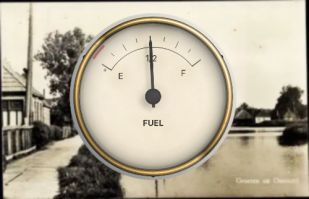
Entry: 0.5
